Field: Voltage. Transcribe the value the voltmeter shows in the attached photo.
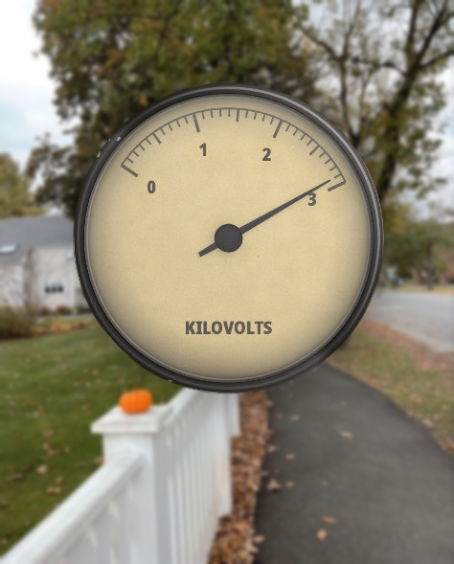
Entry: 2.9 kV
